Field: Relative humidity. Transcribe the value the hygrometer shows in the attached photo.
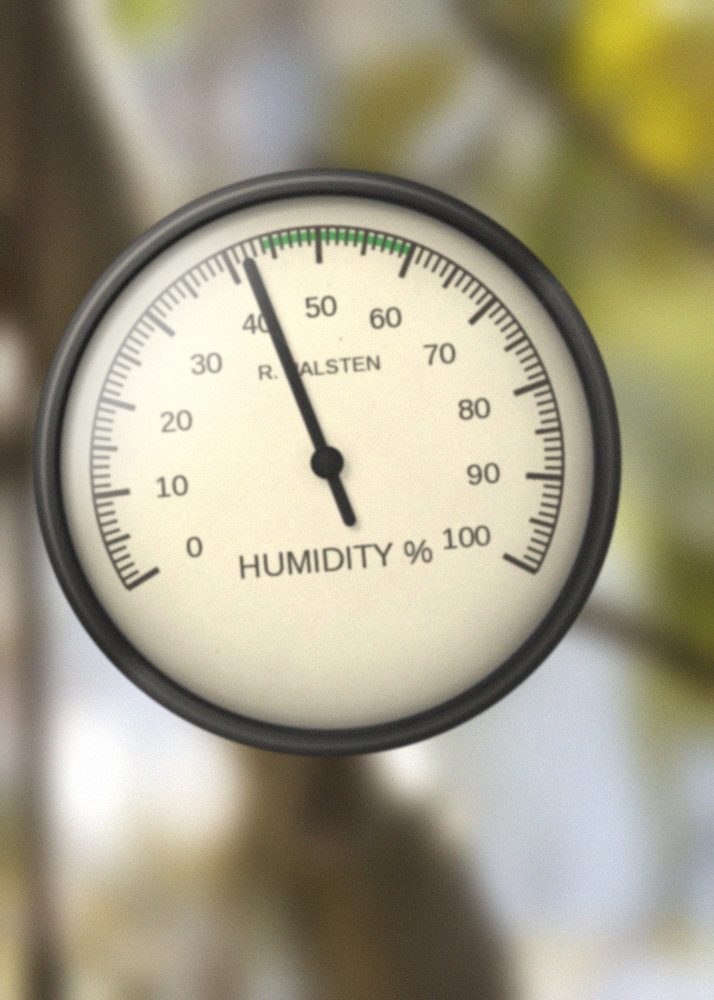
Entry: 42 %
